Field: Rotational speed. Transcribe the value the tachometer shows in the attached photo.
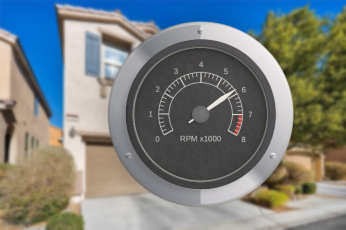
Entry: 5800 rpm
